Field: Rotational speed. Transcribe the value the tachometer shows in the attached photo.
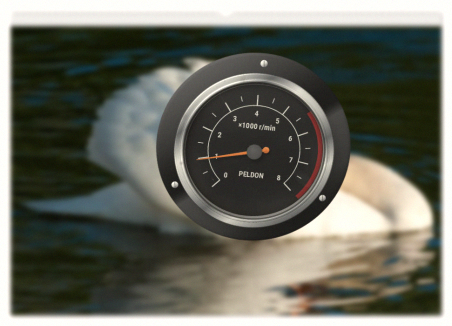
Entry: 1000 rpm
